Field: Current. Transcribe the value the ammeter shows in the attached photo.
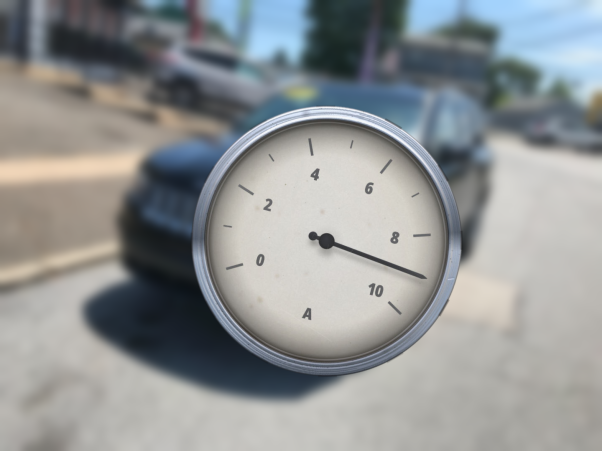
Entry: 9 A
